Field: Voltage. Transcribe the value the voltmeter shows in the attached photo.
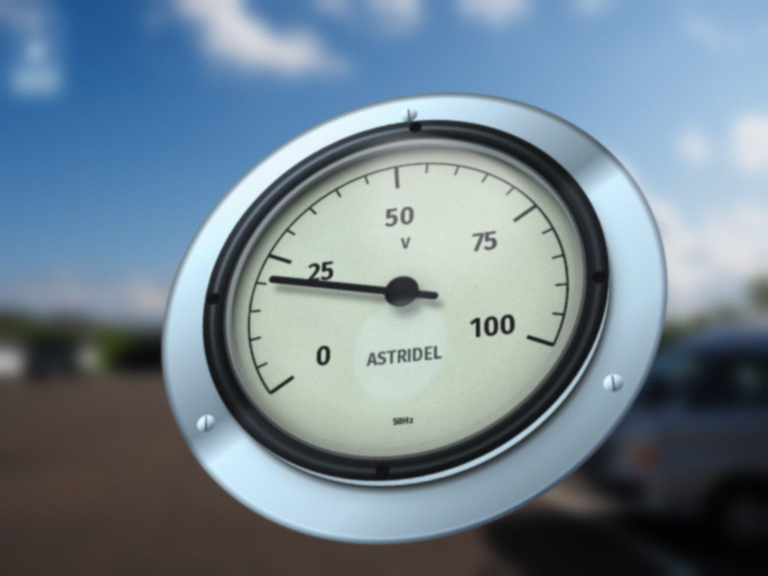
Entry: 20 V
